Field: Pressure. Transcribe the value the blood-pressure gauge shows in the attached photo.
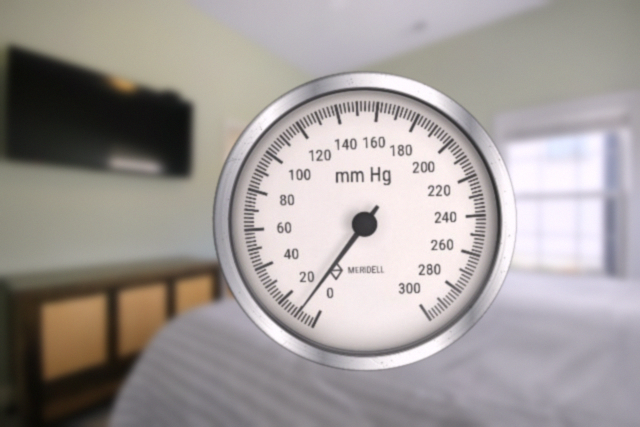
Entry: 10 mmHg
